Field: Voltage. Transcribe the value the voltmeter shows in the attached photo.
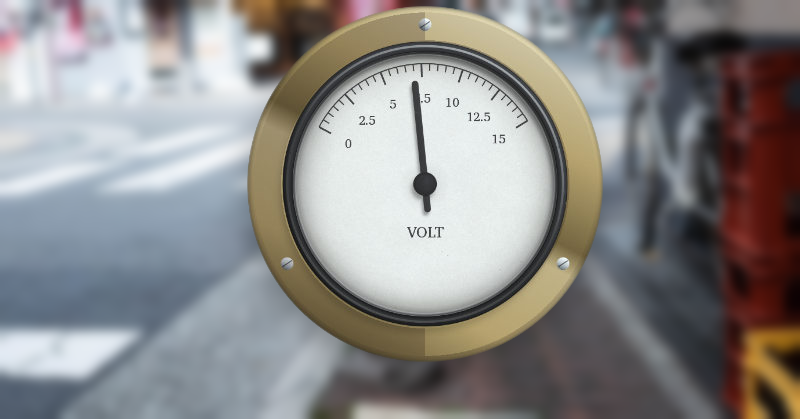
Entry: 7 V
